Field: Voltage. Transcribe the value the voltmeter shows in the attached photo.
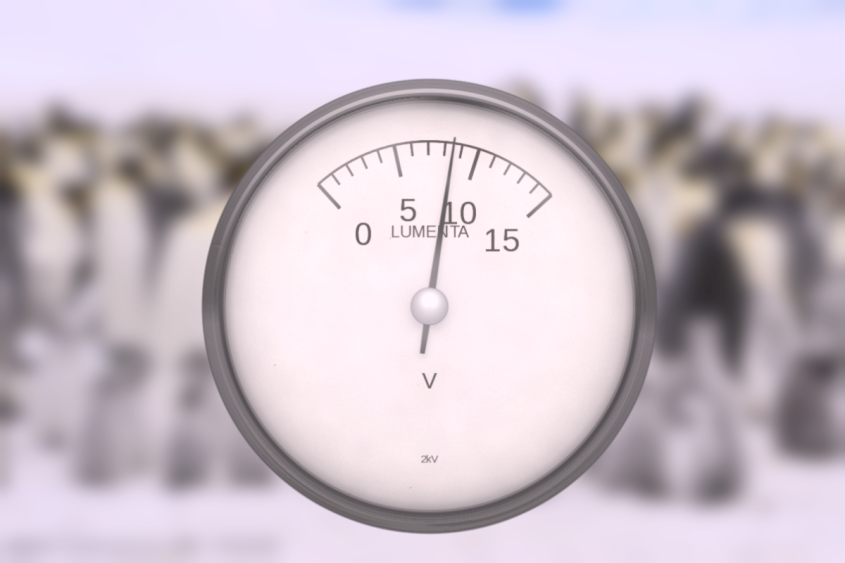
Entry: 8.5 V
